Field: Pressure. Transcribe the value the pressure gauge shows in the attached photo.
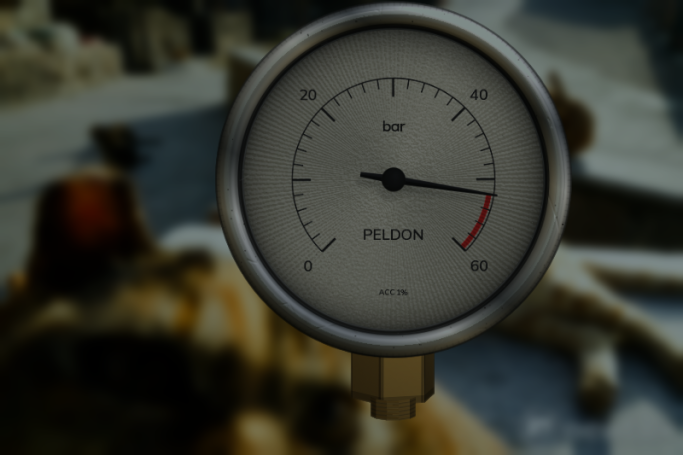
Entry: 52 bar
